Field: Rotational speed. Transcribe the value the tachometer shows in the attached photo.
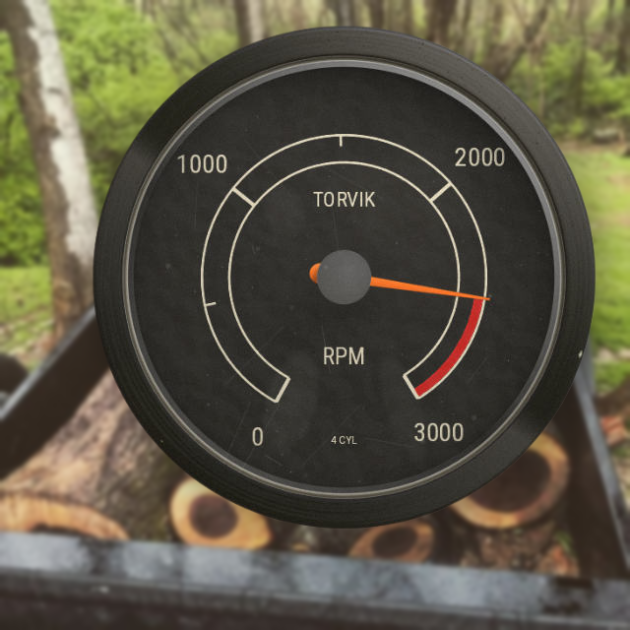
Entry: 2500 rpm
